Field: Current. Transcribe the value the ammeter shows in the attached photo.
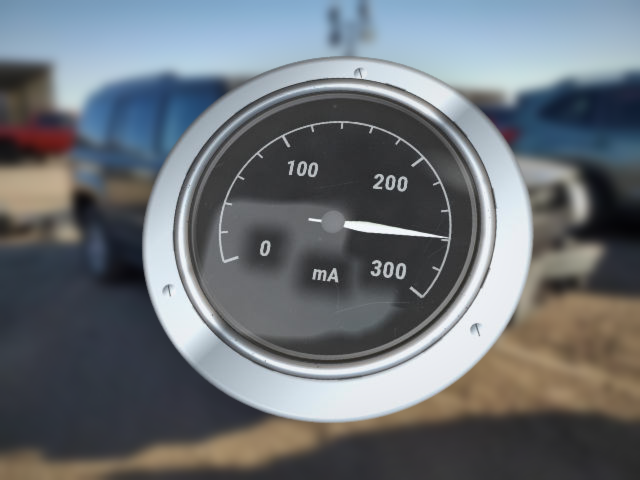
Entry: 260 mA
